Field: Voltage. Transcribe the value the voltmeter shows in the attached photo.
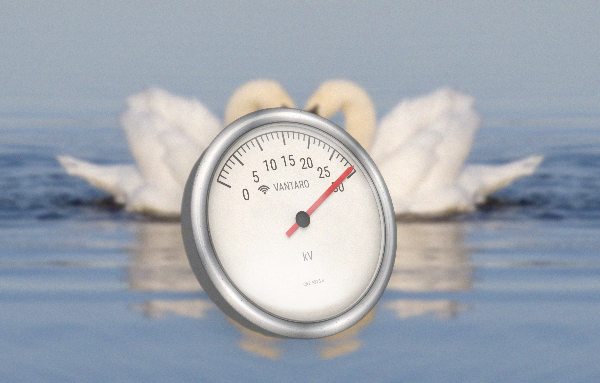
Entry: 29 kV
